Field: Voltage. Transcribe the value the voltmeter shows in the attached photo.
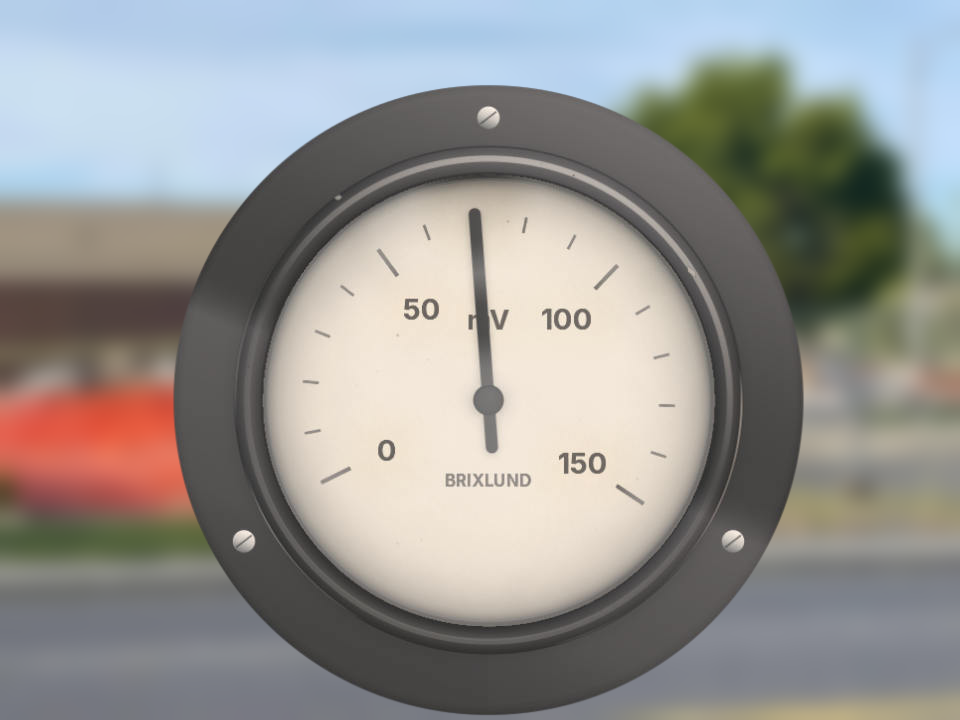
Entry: 70 mV
